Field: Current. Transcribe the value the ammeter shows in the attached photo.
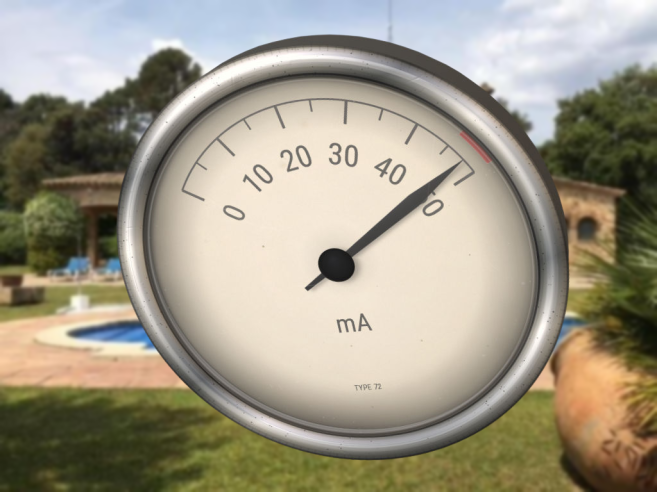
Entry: 47.5 mA
